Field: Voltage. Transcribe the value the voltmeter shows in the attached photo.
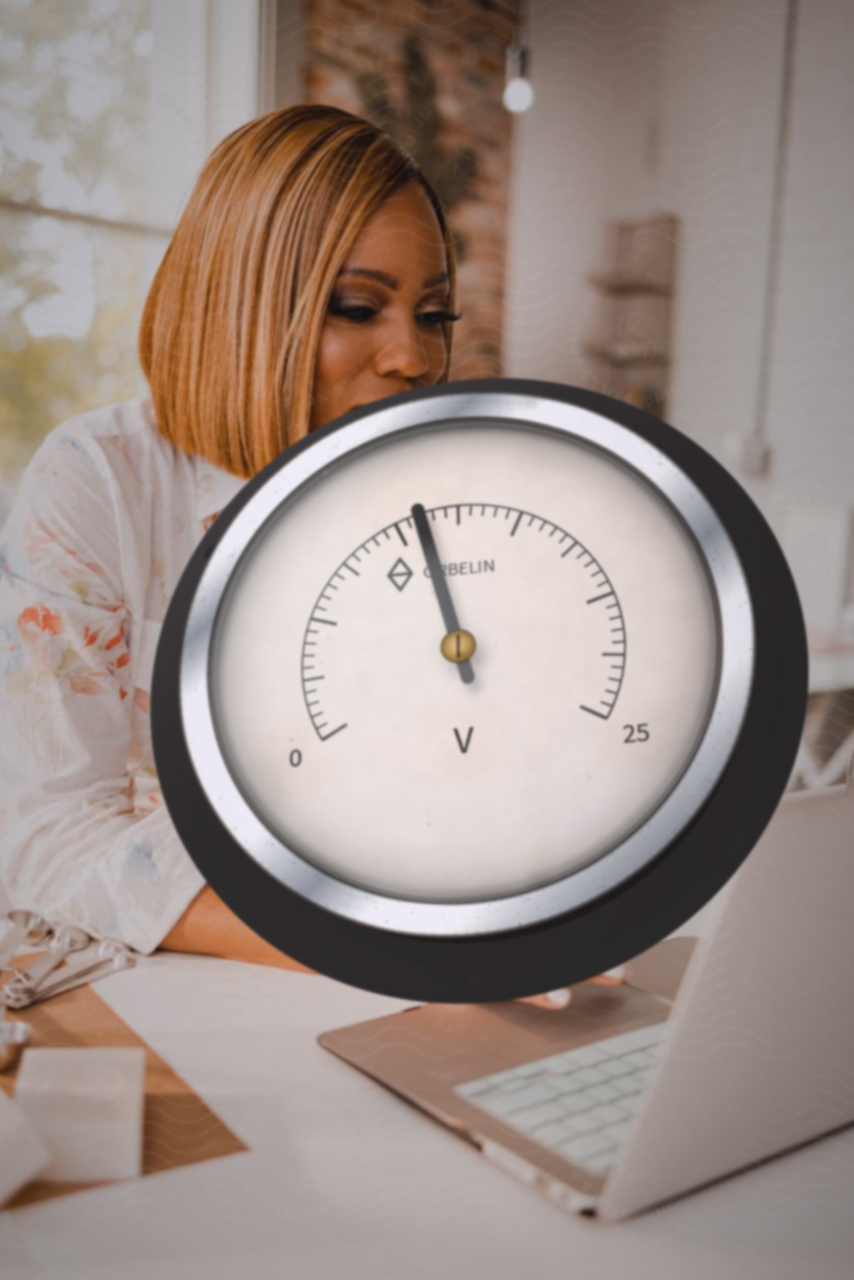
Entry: 11 V
